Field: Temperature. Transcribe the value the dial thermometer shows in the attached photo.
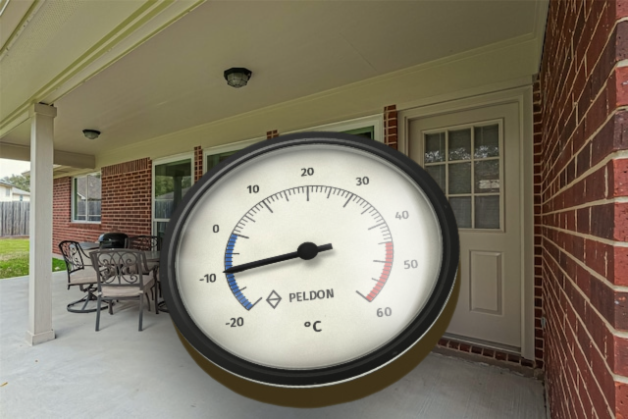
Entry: -10 °C
